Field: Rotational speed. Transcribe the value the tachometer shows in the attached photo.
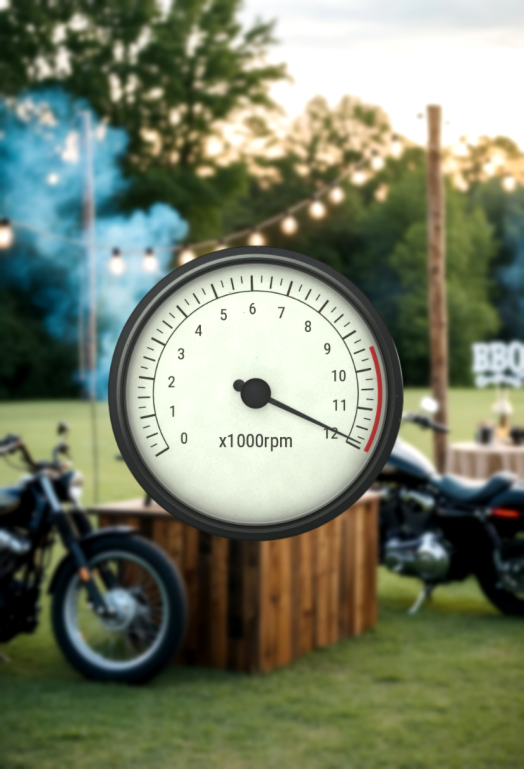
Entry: 11875 rpm
